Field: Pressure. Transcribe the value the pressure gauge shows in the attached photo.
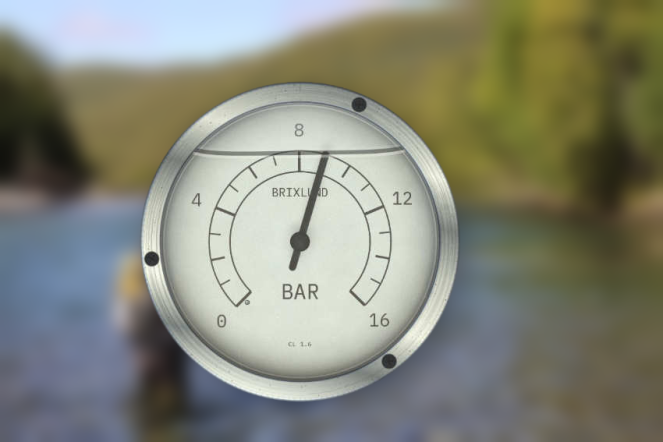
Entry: 9 bar
